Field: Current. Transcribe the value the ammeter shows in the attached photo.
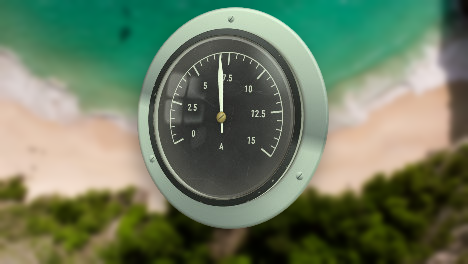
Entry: 7 A
